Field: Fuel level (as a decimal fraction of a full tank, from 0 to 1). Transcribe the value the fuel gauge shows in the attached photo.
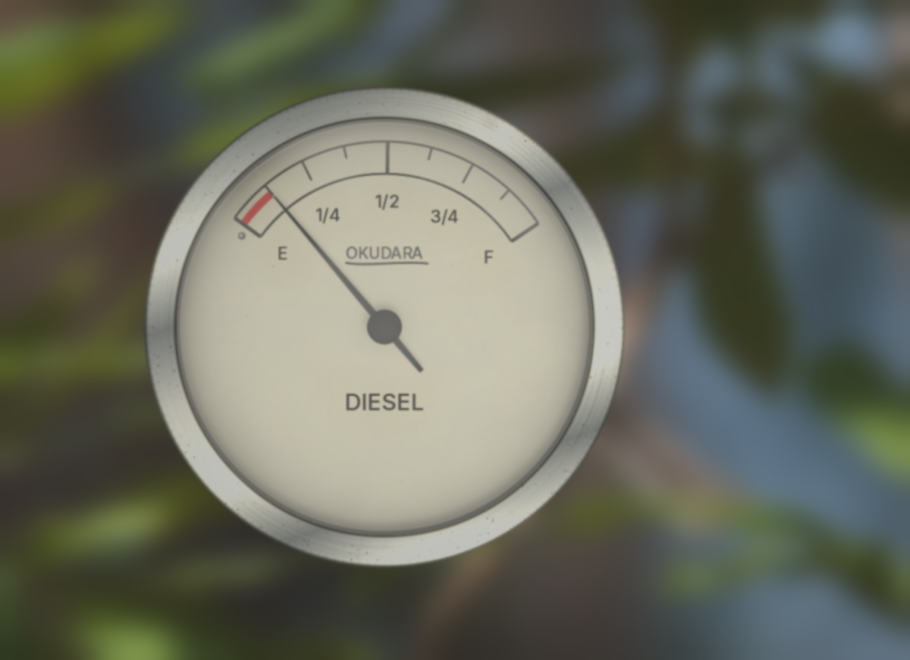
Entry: 0.125
